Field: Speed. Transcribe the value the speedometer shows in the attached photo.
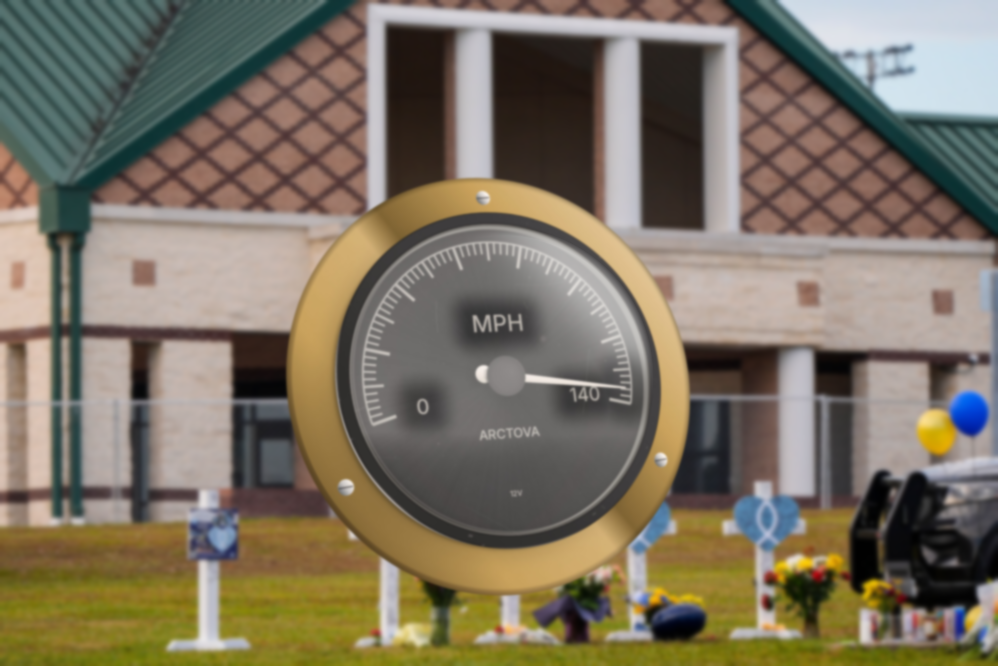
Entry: 136 mph
